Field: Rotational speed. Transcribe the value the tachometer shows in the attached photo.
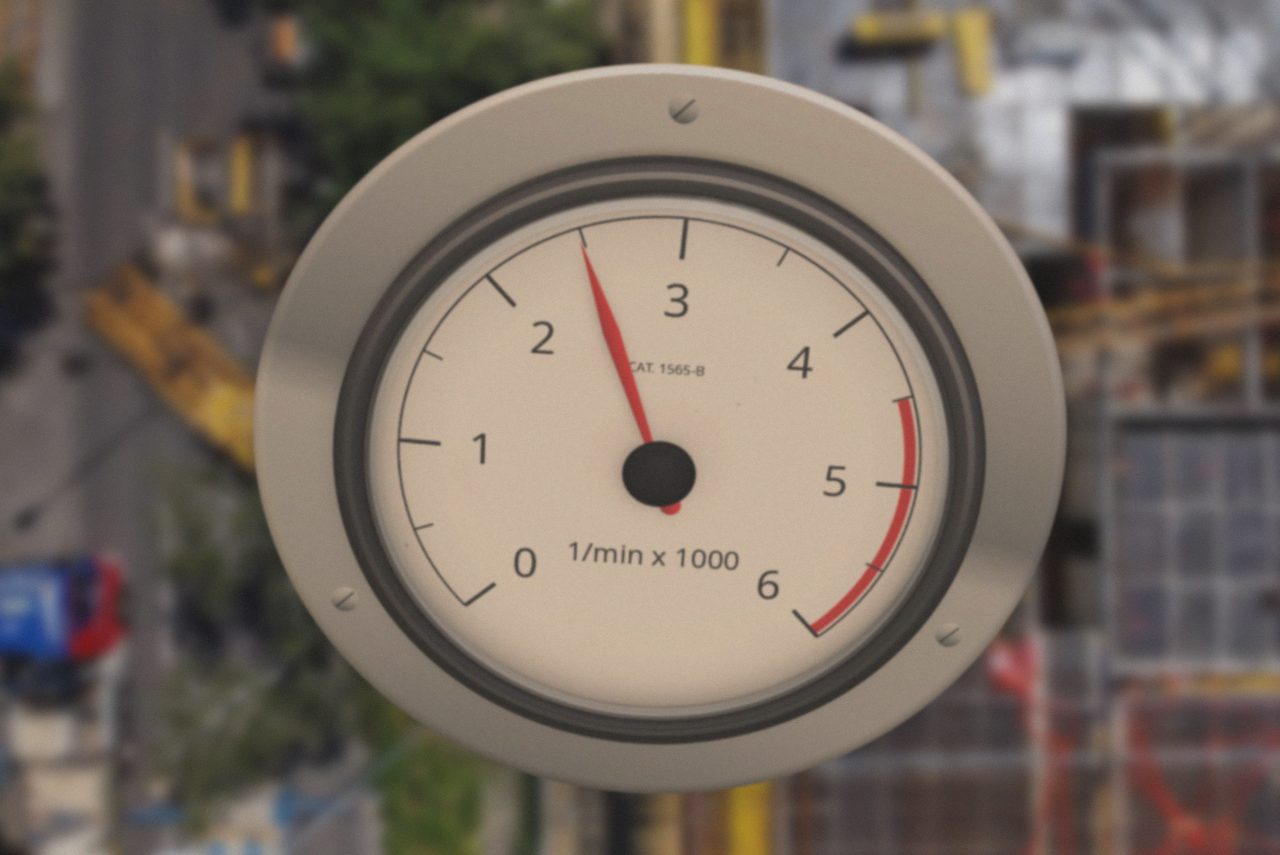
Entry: 2500 rpm
